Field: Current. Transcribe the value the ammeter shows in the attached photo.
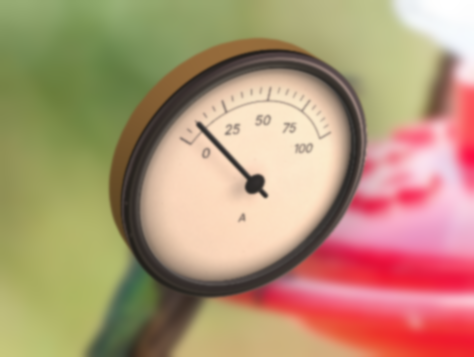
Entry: 10 A
